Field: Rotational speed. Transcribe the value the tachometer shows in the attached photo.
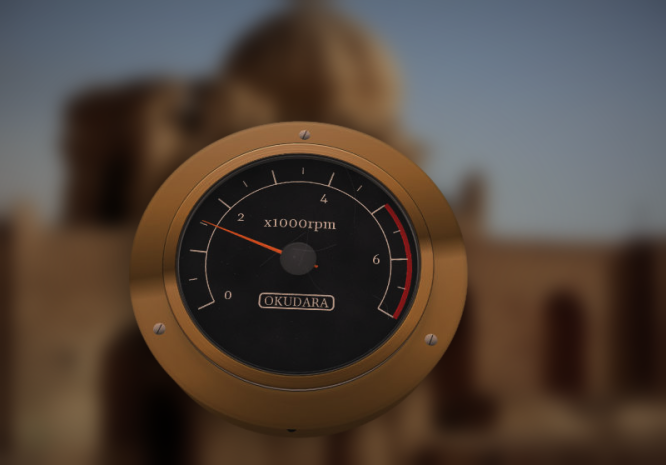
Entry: 1500 rpm
